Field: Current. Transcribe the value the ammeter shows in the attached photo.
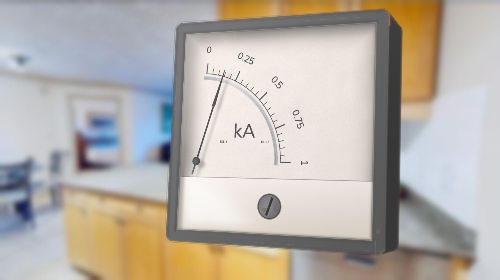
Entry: 0.15 kA
